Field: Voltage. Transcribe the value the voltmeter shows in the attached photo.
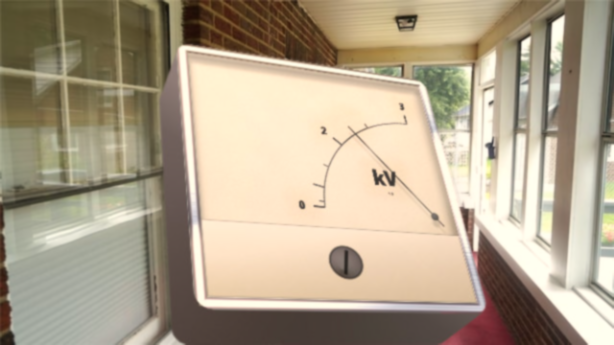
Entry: 2.25 kV
